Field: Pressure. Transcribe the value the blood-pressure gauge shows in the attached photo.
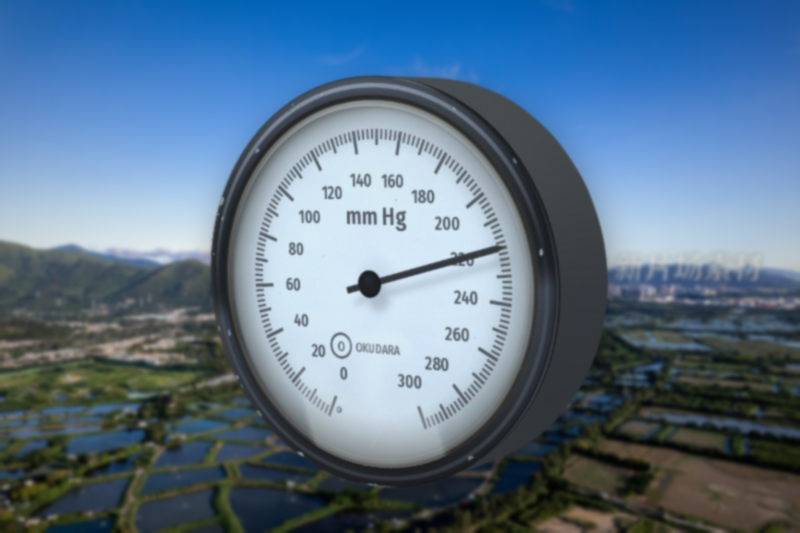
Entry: 220 mmHg
